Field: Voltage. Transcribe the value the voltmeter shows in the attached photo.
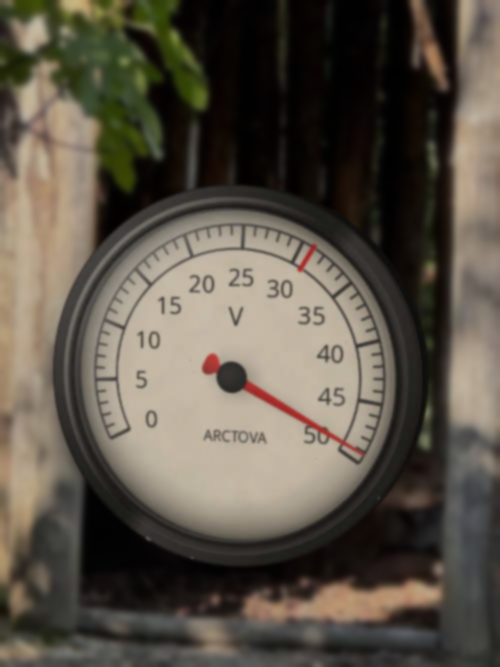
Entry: 49 V
